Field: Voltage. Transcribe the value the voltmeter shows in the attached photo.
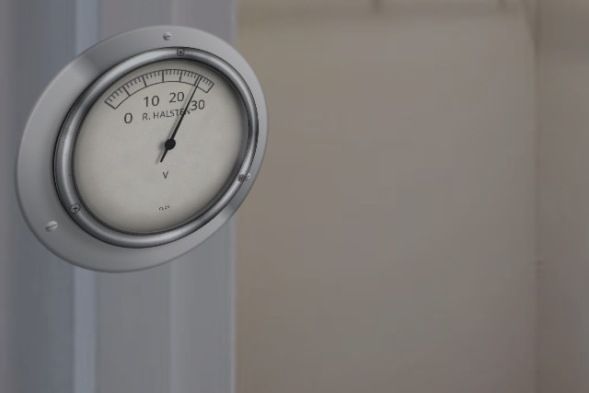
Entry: 25 V
